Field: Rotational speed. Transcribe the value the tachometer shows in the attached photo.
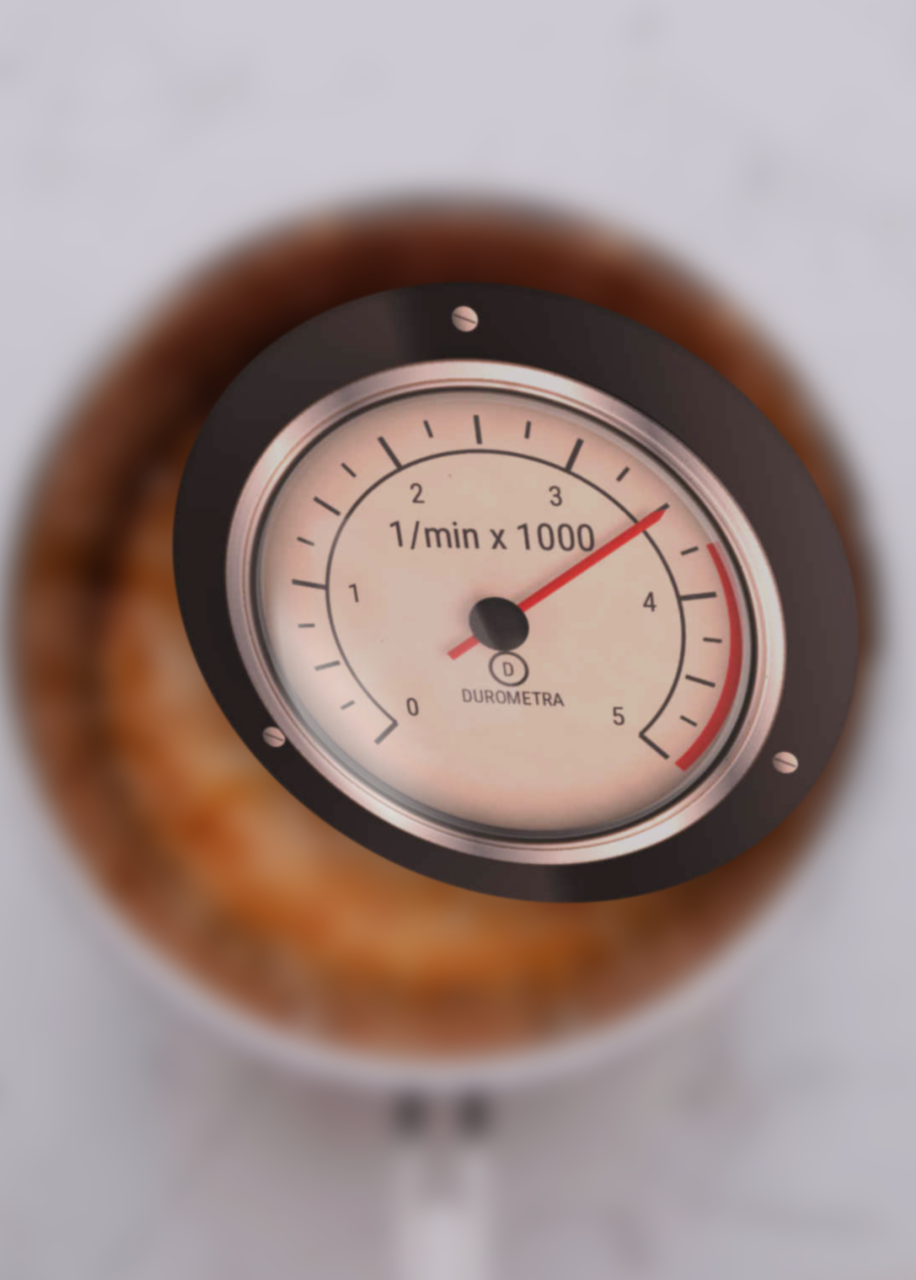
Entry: 3500 rpm
